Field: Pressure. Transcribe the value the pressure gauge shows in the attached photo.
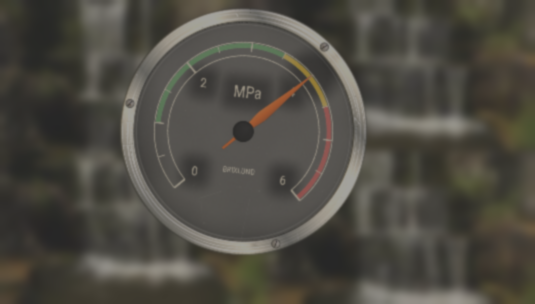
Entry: 4 MPa
